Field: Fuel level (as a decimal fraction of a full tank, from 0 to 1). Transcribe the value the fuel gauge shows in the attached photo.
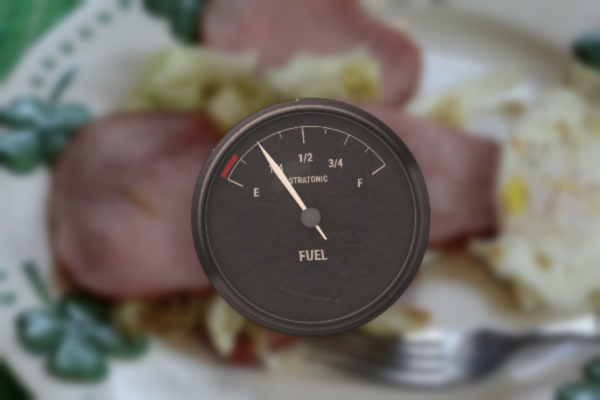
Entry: 0.25
